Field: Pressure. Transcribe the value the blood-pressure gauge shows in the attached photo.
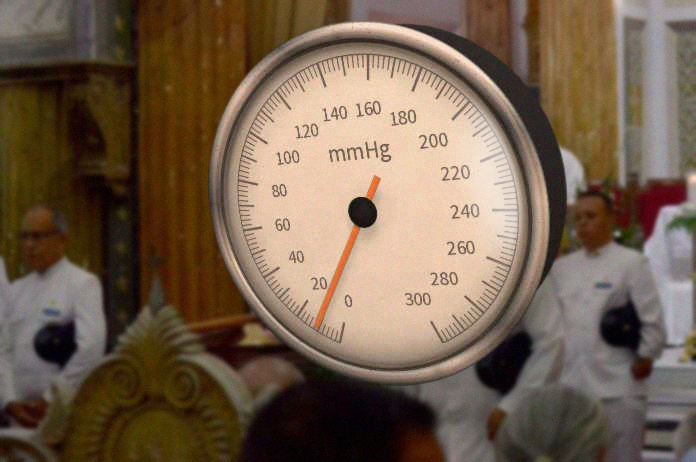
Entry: 10 mmHg
